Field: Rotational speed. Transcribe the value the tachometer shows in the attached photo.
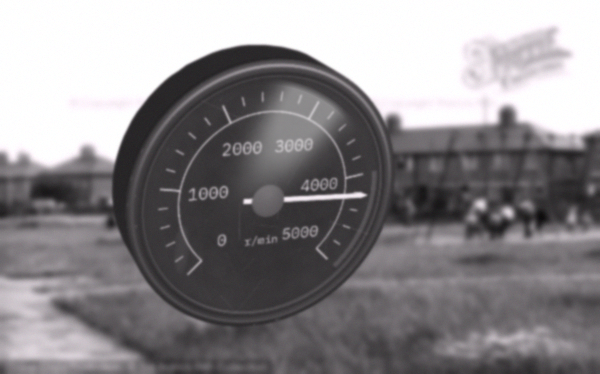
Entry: 4200 rpm
